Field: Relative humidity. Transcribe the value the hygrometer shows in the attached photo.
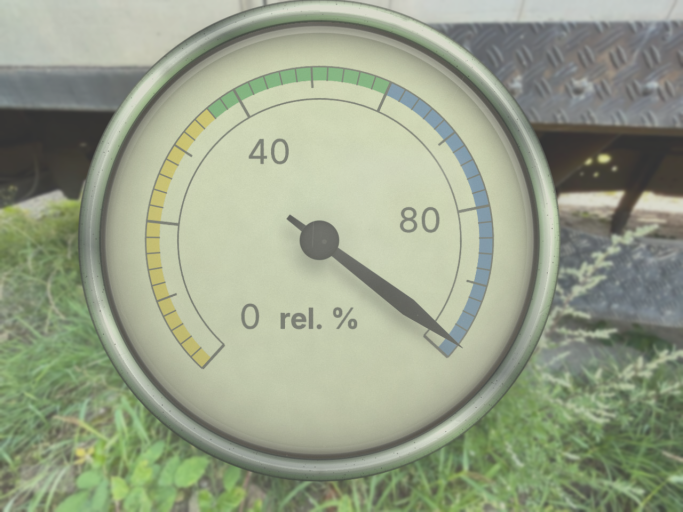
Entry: 98 %
